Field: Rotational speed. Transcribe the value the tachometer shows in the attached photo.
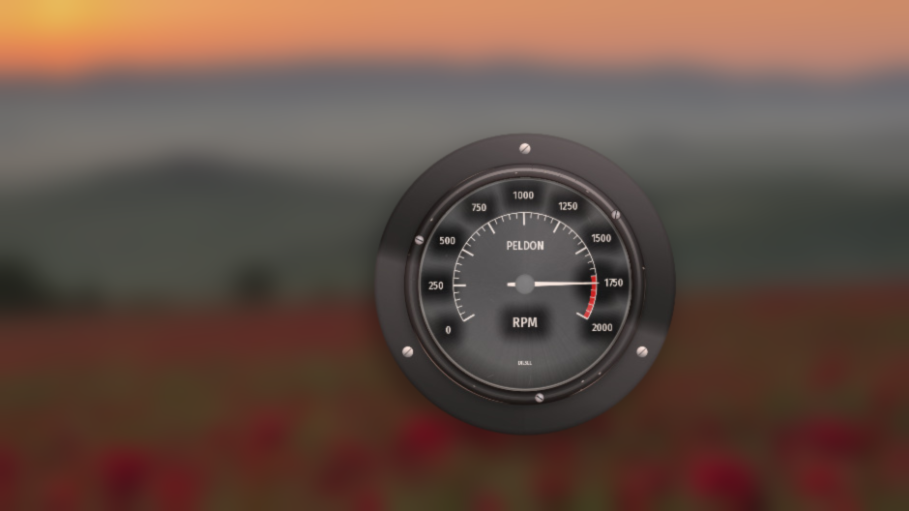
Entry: 1750 rpm
